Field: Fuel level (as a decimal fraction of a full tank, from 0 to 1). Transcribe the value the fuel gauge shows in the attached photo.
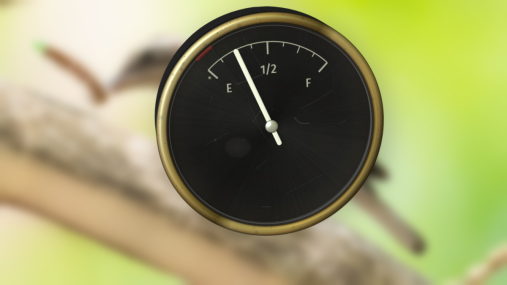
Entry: 0.25
